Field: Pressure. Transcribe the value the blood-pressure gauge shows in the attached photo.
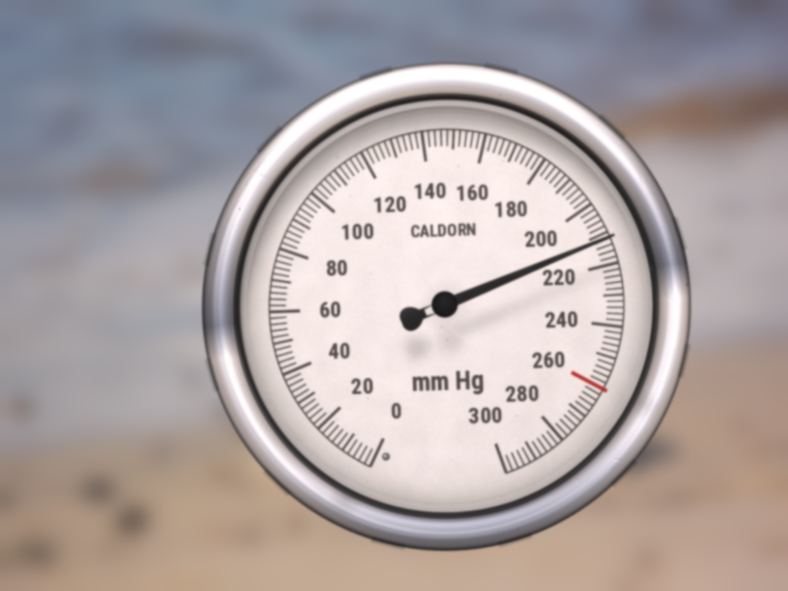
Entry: 212 mmHg
